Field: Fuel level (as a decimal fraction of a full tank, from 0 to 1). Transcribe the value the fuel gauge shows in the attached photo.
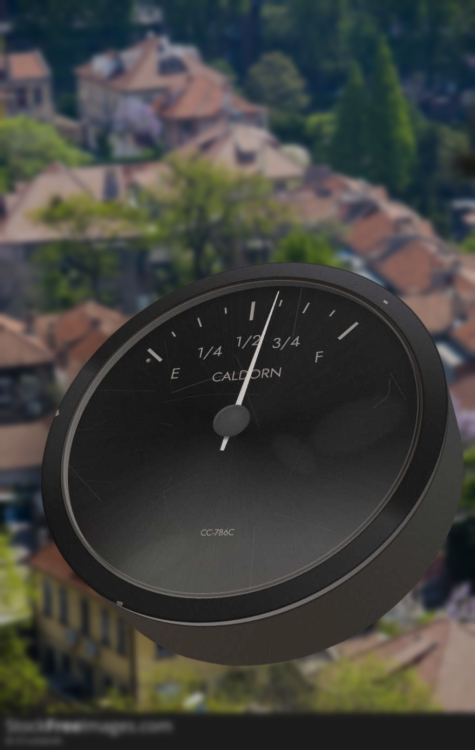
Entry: 0.625
